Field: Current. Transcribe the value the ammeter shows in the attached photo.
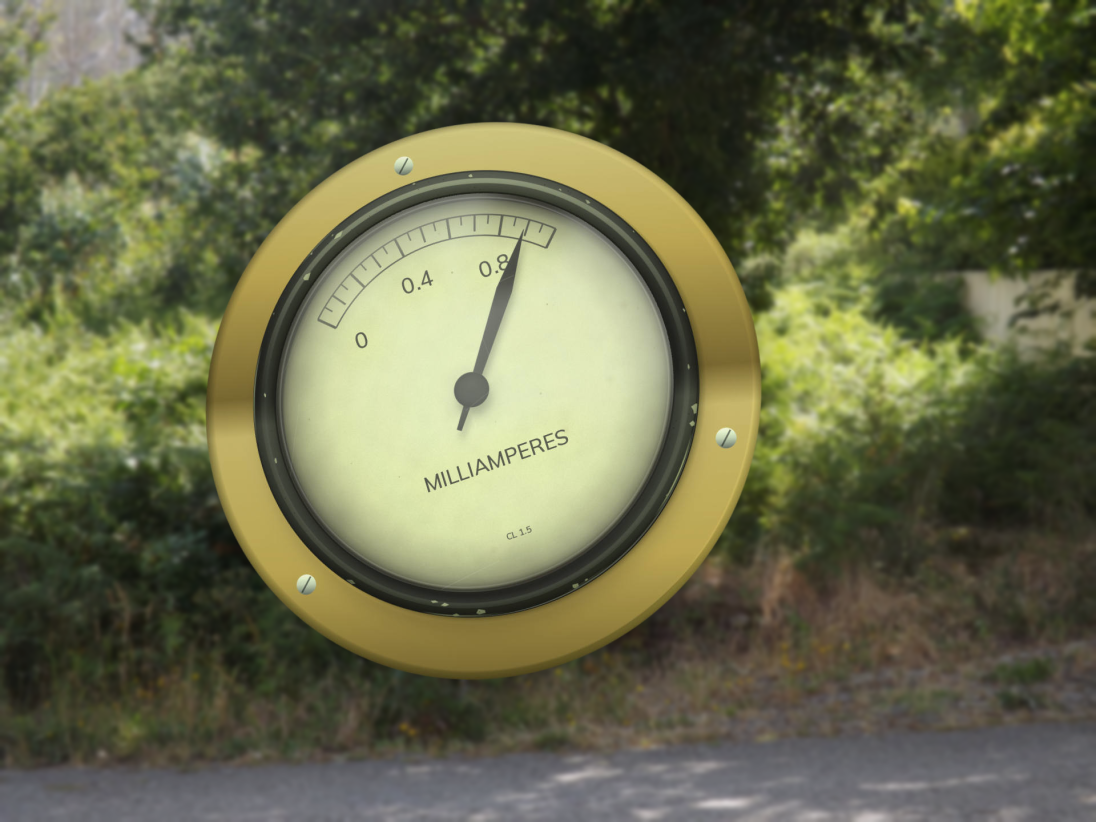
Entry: 0.9 mA
